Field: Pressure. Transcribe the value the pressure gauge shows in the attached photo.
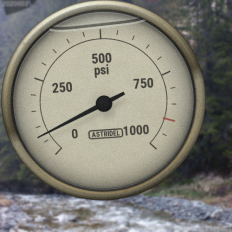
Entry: 75 psi
